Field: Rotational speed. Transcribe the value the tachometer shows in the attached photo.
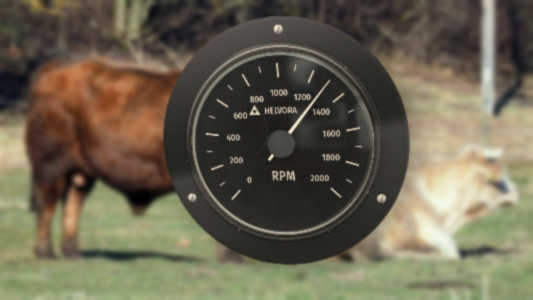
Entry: 1300 rpm
